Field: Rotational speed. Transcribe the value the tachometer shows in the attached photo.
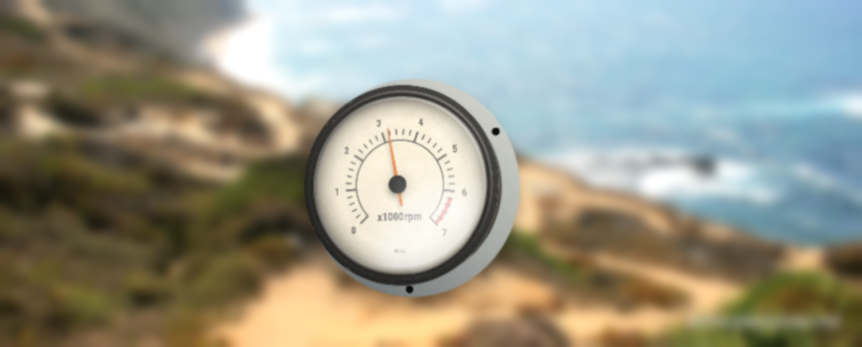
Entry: 3200 rpm
